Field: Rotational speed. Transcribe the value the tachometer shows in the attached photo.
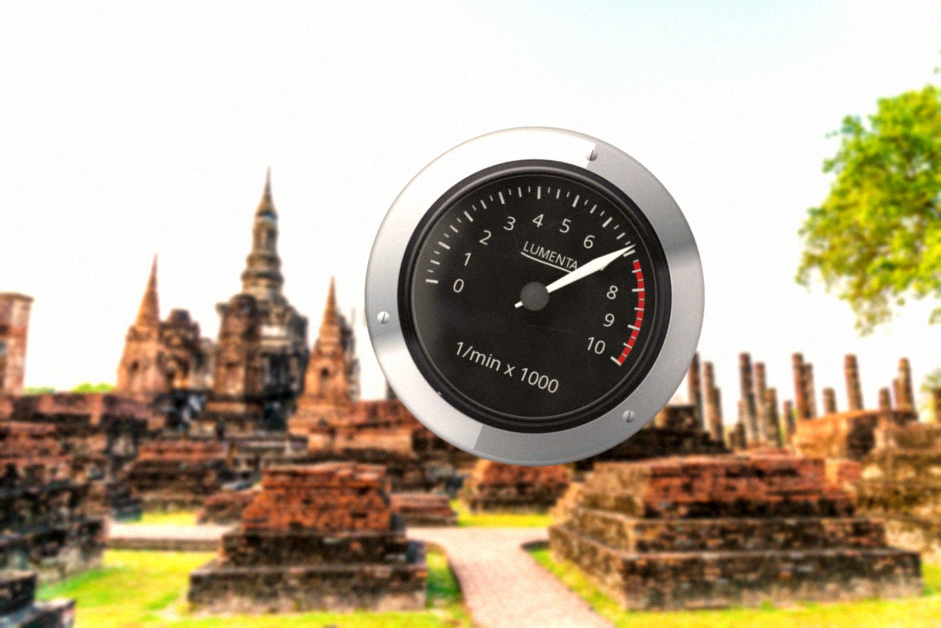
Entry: 6875 rpm
